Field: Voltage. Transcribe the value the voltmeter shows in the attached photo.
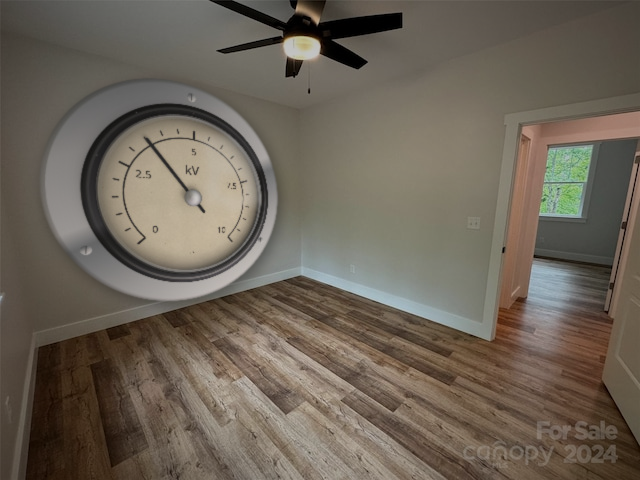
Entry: 3.5 kV
